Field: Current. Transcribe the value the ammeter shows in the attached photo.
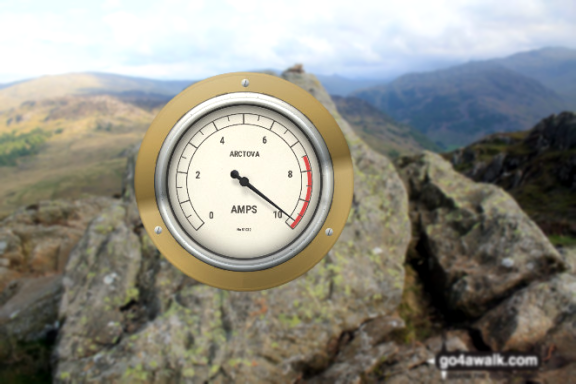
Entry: 9.75 A
